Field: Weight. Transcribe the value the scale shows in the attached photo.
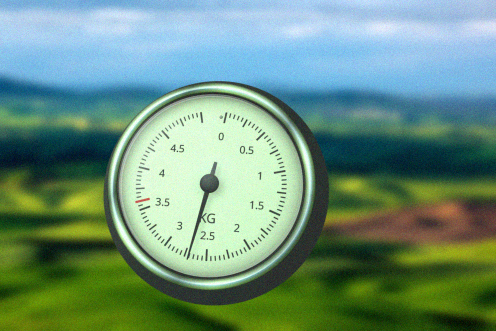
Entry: 2.7 kg
